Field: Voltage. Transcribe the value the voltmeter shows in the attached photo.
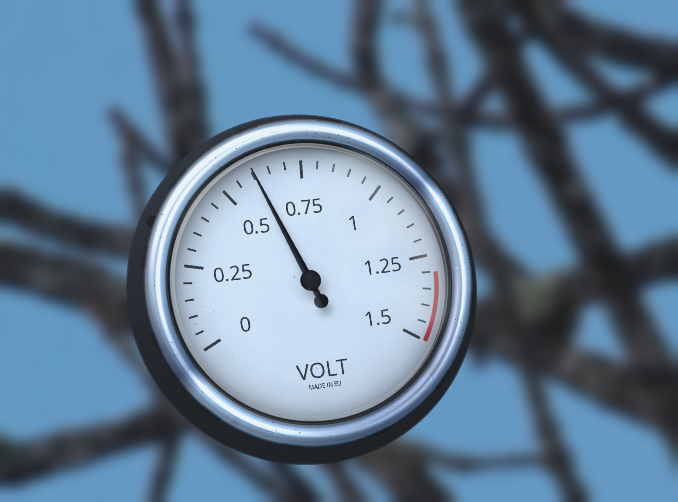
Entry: 0.6 V
